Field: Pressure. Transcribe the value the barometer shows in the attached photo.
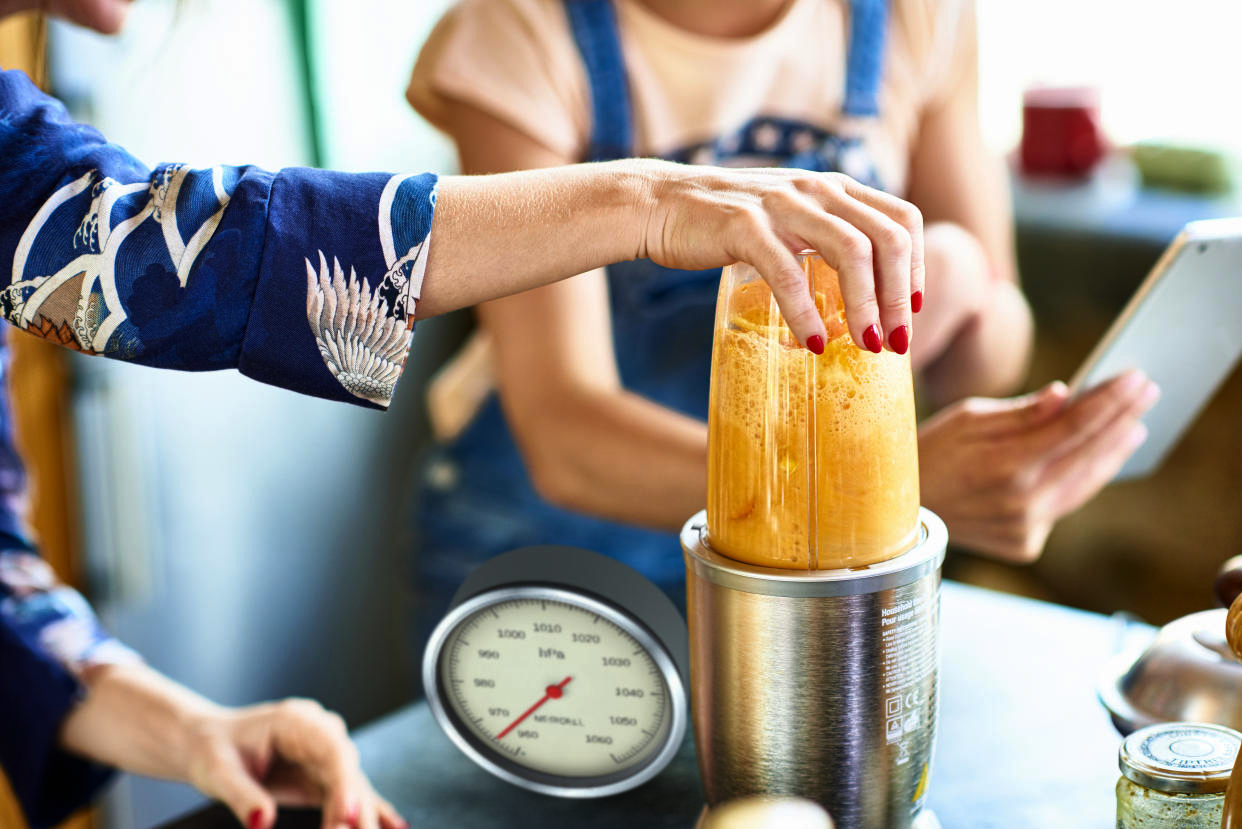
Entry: 965 hPa
